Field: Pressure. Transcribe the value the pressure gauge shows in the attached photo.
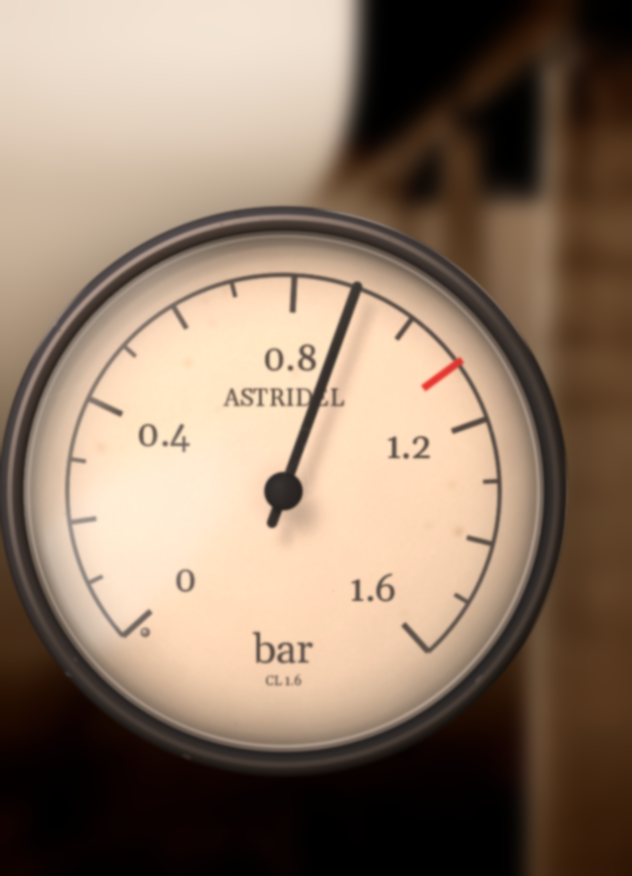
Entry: 0.9 bar
